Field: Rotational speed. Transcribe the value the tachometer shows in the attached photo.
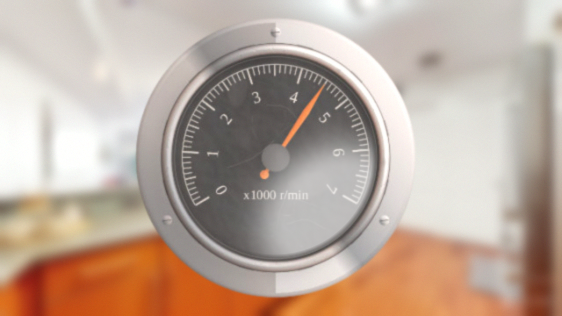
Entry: 4500 rpm
